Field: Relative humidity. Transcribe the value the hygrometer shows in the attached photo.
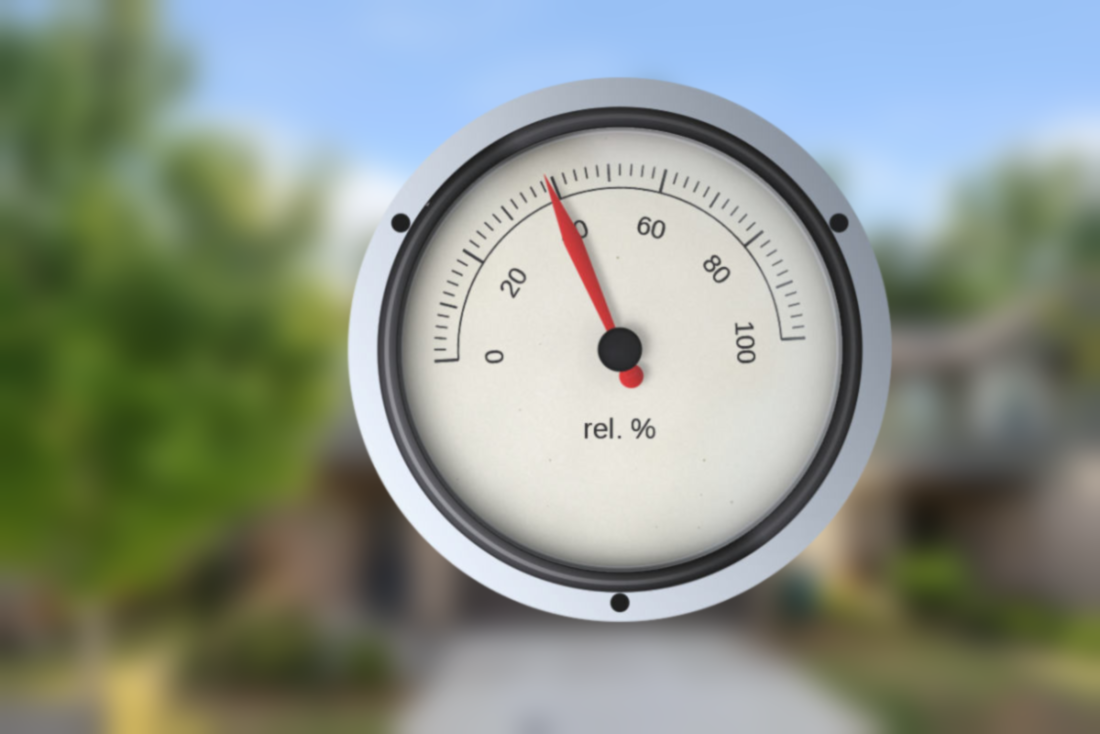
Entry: 39 %
